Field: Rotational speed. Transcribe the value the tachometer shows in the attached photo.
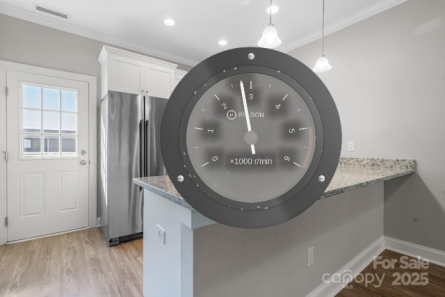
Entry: 2750 rpm
